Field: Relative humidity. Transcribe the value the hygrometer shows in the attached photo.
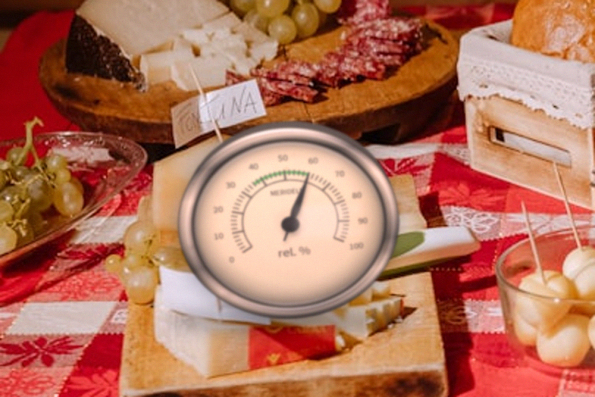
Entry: 60 %
